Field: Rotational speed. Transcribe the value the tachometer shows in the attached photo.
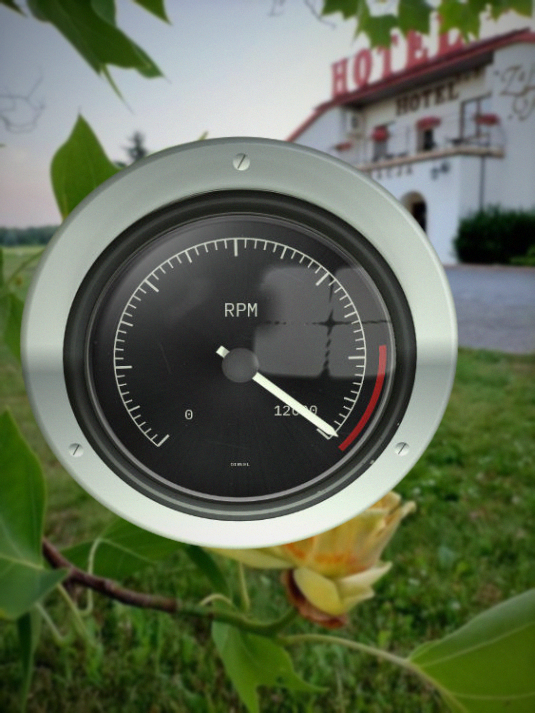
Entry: 11800 rpm
